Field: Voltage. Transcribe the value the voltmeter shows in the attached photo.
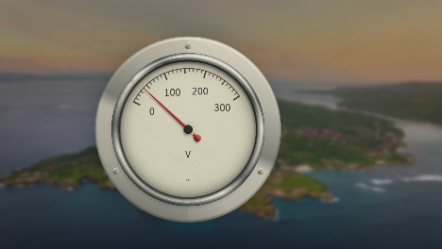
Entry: 40 V
